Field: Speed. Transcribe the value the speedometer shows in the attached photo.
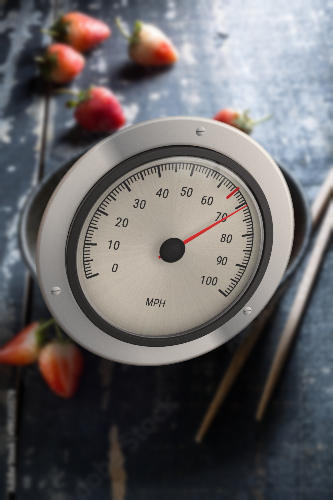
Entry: 70 mph
